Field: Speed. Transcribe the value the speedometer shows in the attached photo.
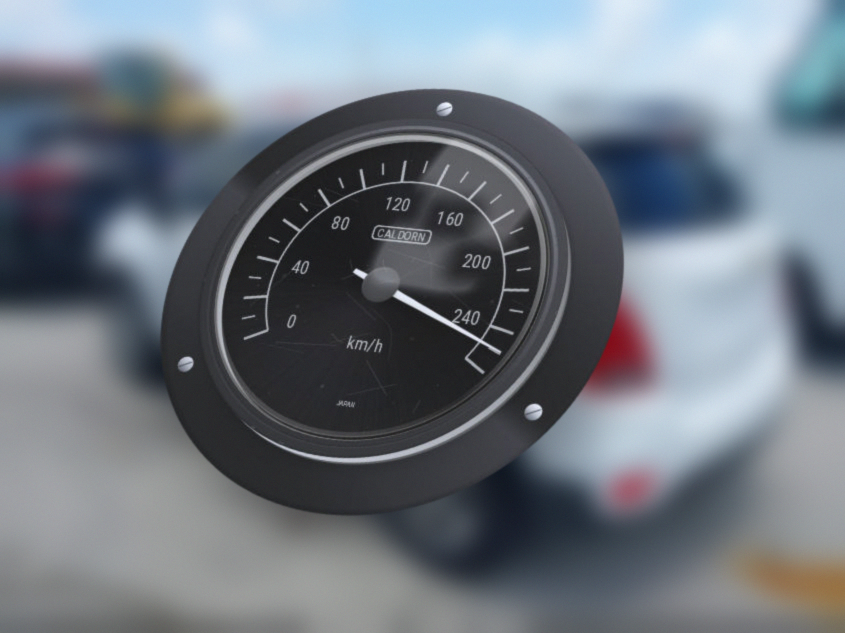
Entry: 250 km/h
